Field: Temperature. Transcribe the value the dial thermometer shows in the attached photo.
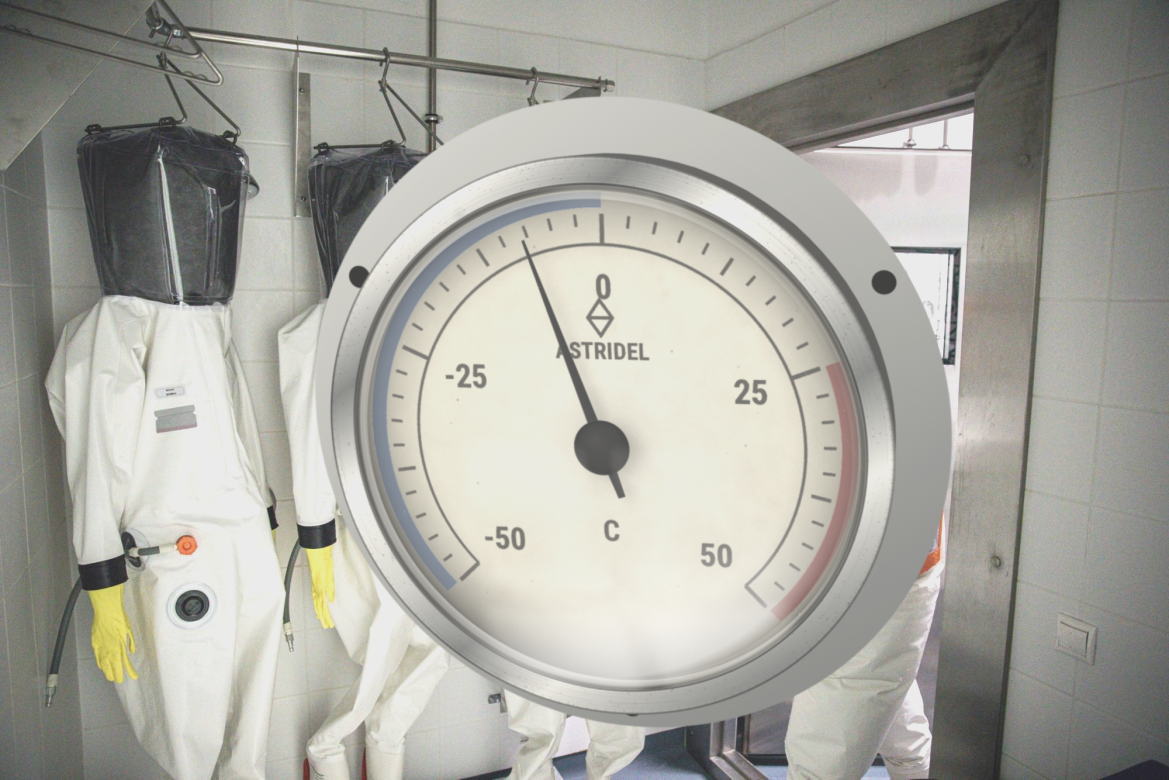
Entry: -7.5 °C
